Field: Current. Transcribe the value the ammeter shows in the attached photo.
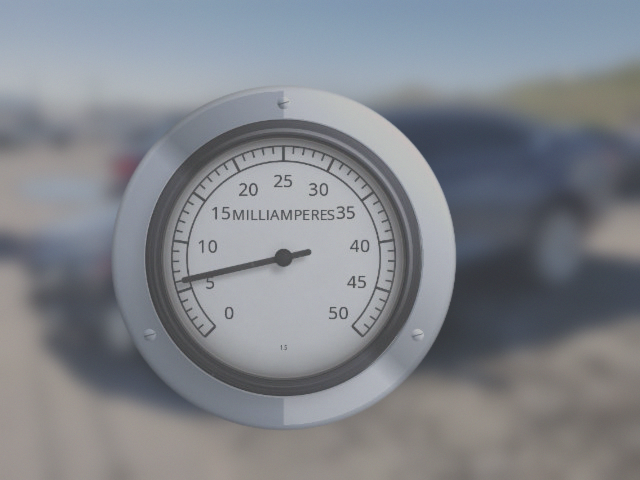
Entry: 6 mA
